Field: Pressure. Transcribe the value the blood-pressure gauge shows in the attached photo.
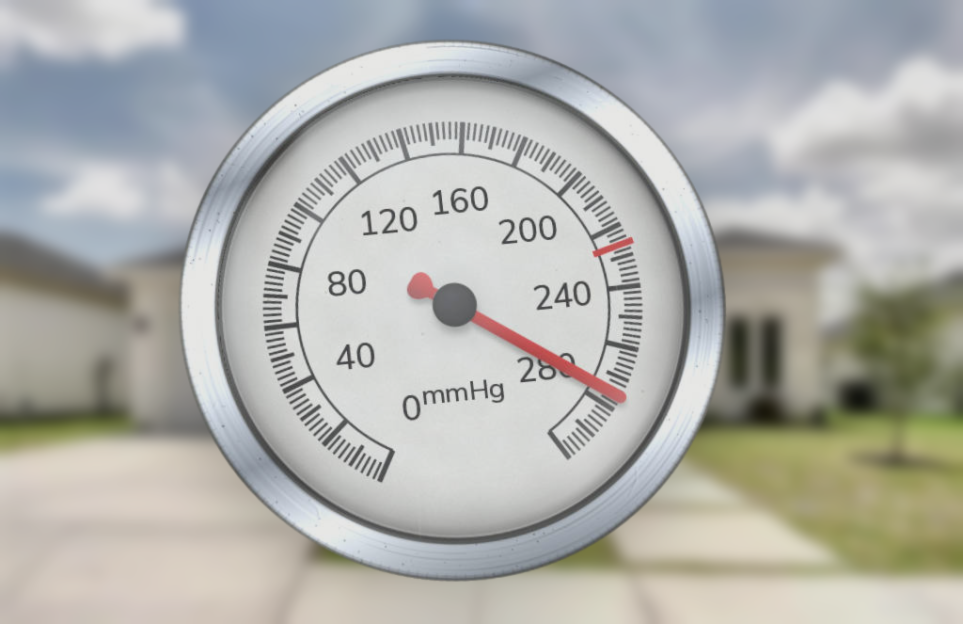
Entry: 276 mmHg
